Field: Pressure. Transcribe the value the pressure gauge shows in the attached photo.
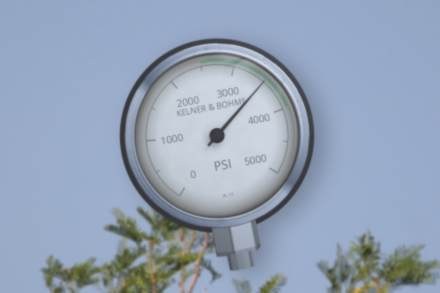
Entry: 3500 psi
